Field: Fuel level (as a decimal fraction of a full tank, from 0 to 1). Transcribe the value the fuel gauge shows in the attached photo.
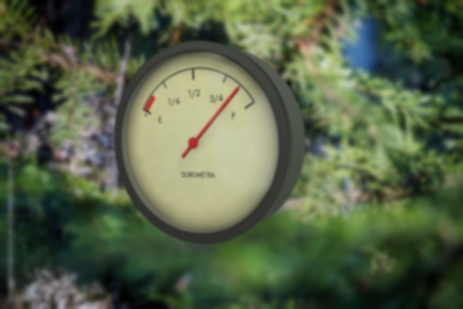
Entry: 0.875
